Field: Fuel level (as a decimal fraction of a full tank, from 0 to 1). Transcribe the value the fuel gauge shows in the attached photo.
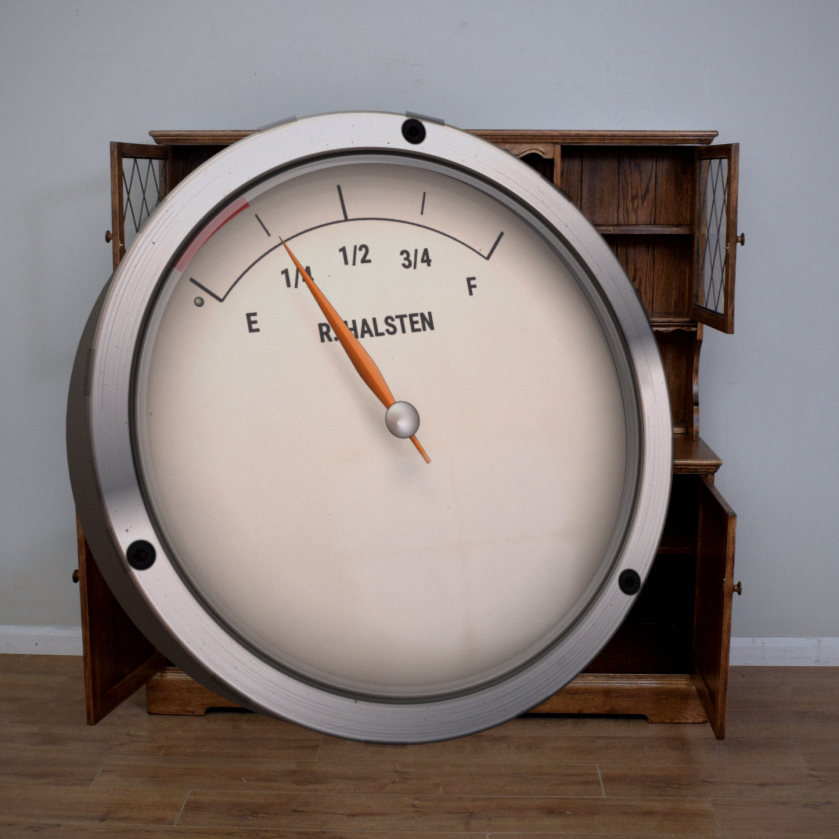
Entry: 0.25
